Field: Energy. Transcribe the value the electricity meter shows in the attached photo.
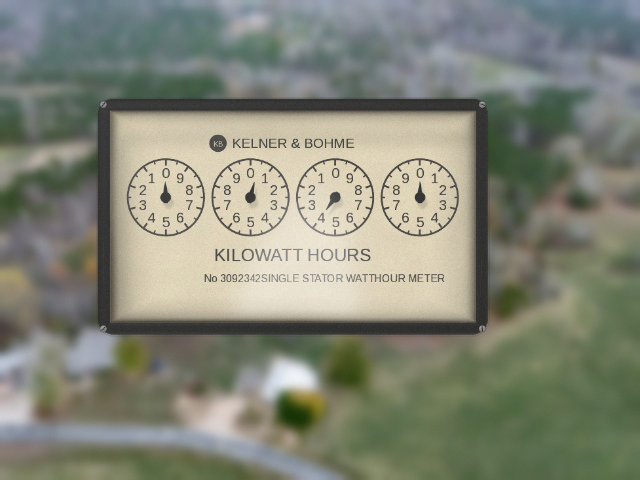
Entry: 40 kWh
